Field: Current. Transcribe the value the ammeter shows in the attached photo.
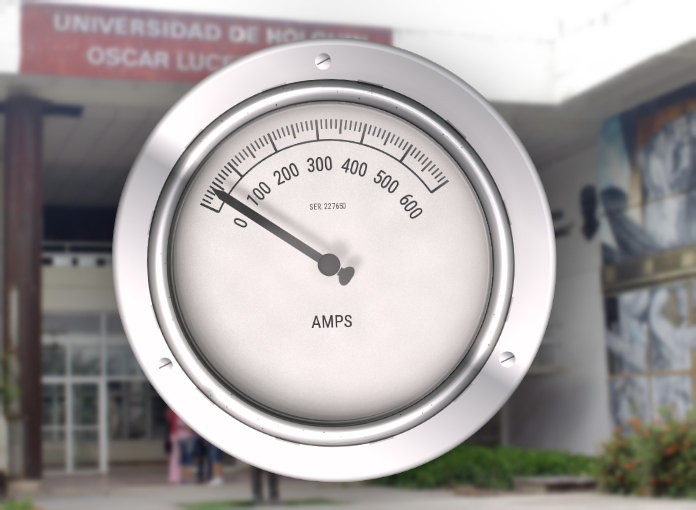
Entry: 40 A
